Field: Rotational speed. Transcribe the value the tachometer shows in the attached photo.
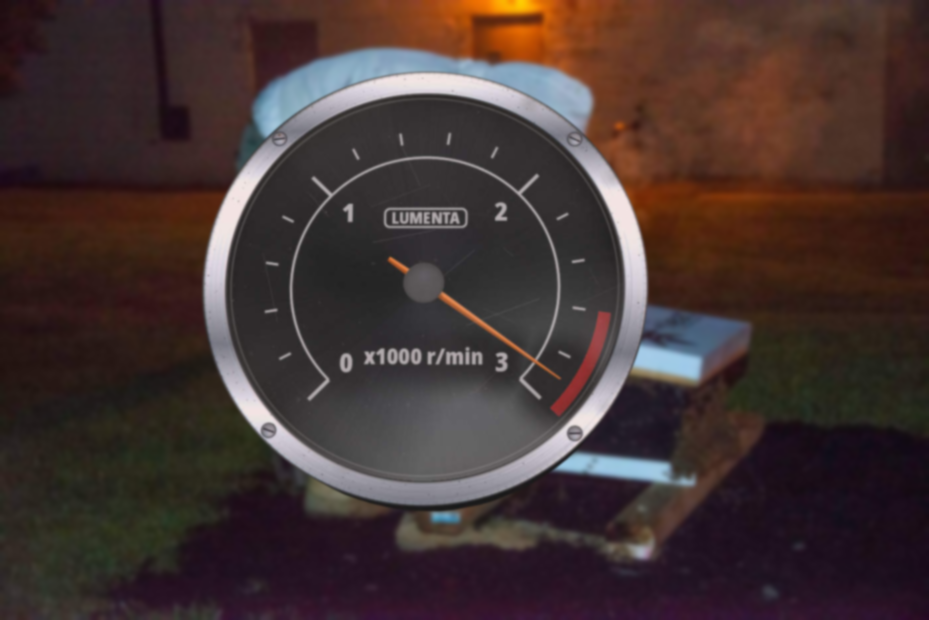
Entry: 2900 rpm
